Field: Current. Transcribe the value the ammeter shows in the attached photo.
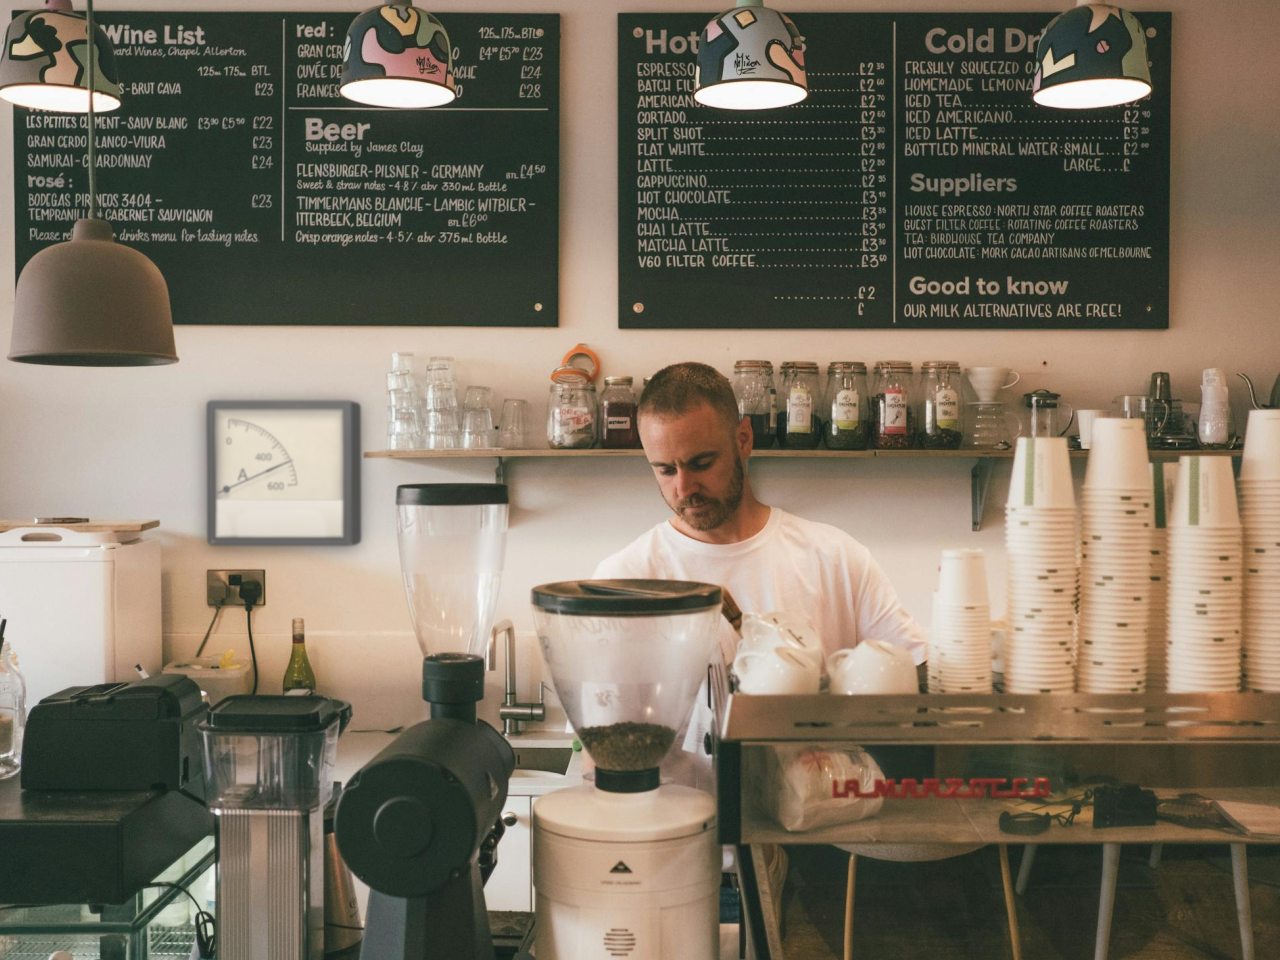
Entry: 500 A
